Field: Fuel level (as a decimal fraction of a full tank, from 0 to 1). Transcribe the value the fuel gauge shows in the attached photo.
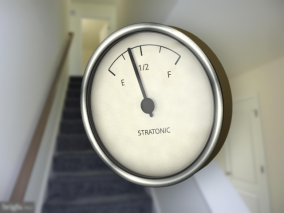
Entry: 0.375
